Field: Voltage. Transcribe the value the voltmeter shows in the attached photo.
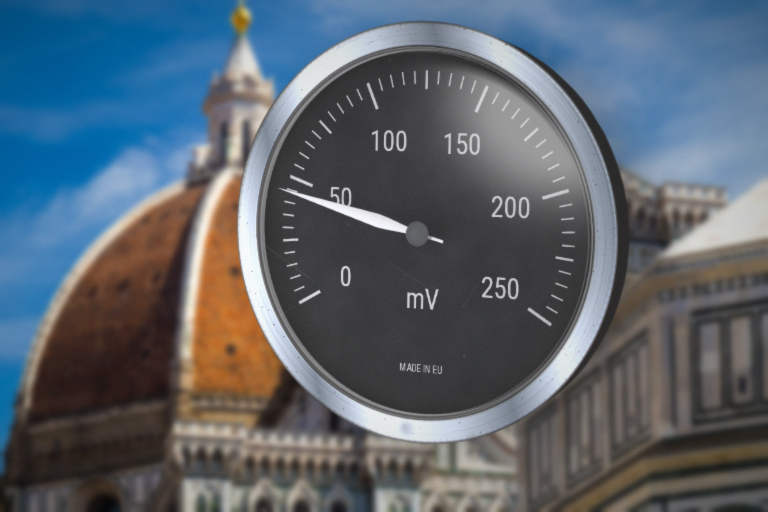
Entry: 45 mV
